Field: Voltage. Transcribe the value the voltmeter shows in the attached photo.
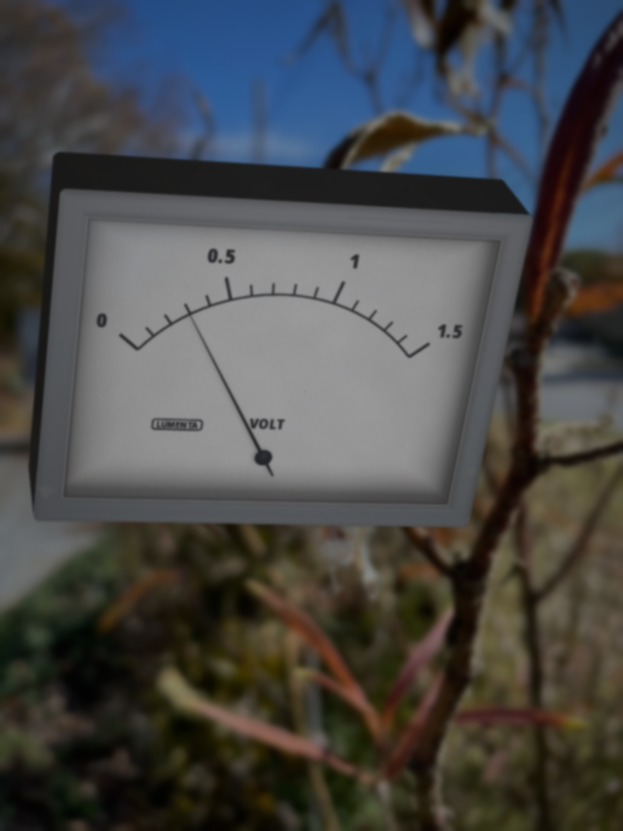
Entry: 0.3 V
